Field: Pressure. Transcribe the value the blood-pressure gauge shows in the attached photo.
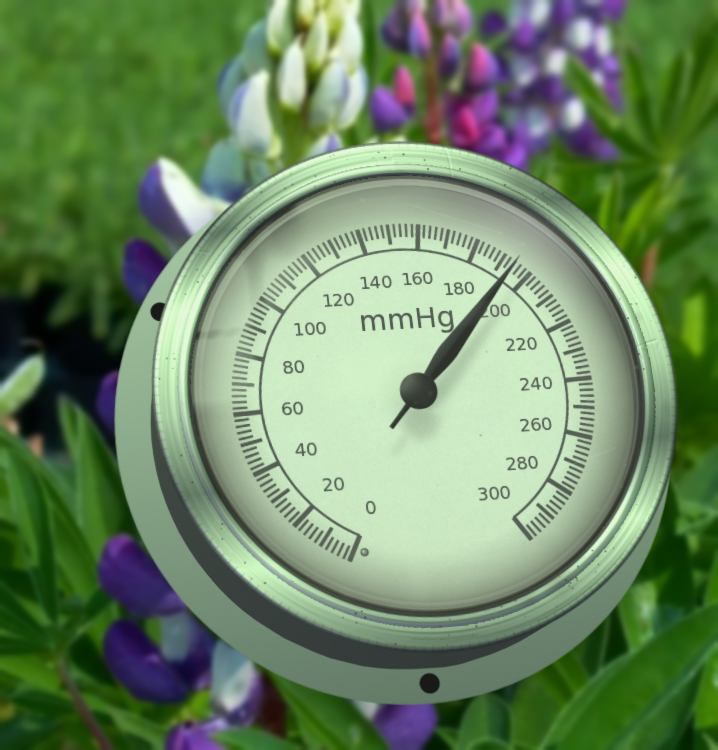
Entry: 194 mmHg
